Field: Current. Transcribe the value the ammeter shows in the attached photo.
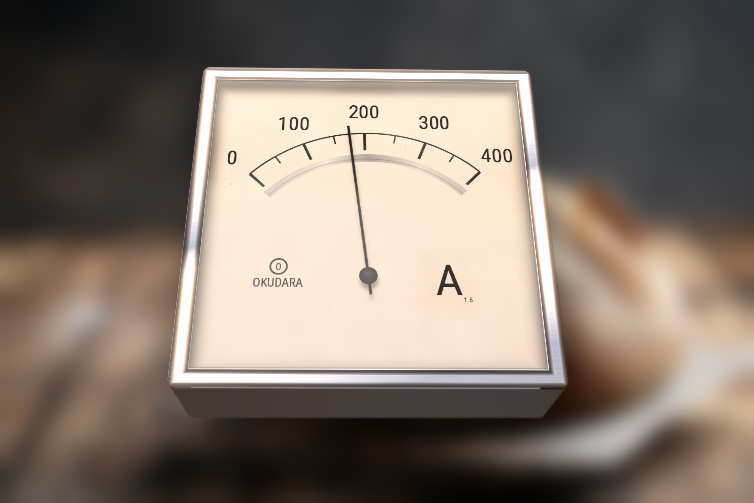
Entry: 175 A
